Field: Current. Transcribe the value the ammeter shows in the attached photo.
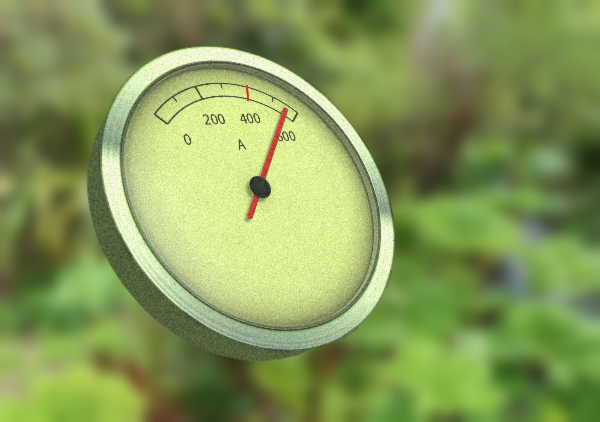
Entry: 550 A
